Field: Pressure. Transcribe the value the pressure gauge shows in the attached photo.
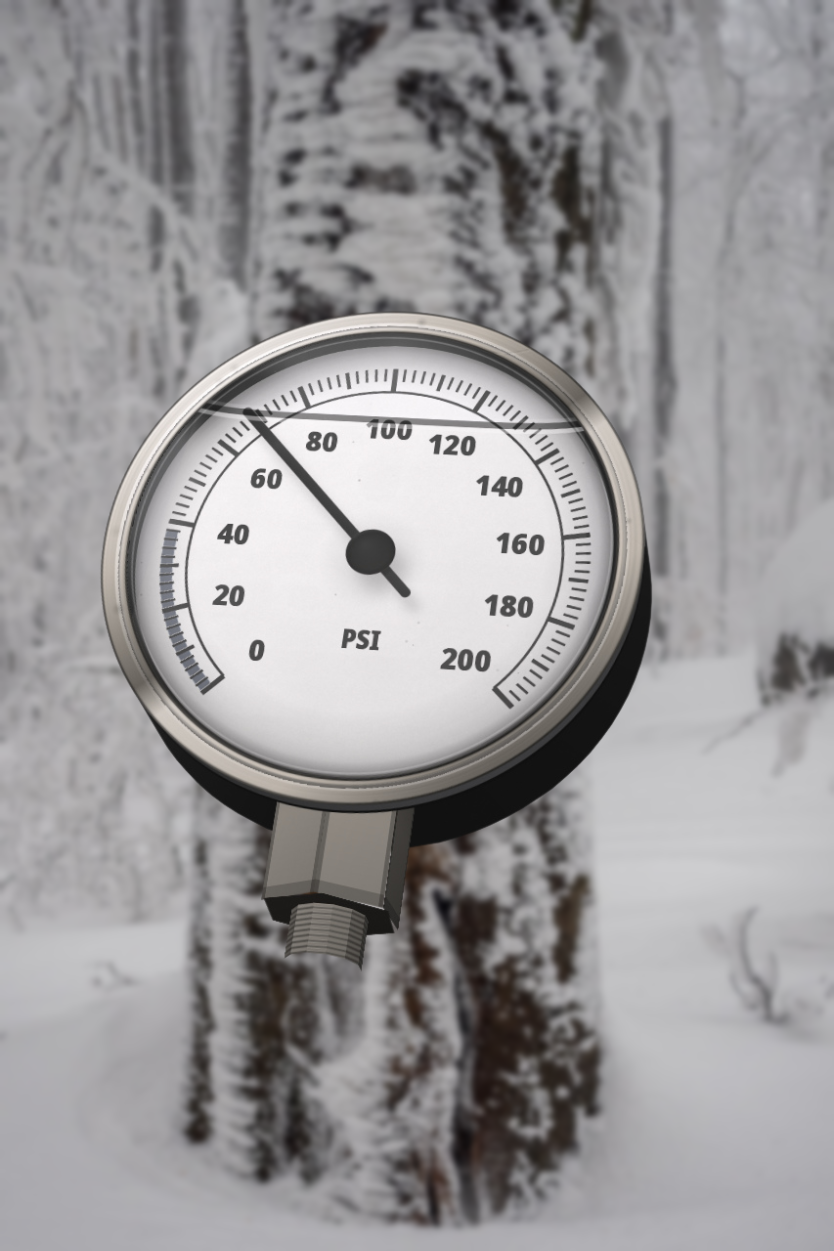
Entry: 68 psi
